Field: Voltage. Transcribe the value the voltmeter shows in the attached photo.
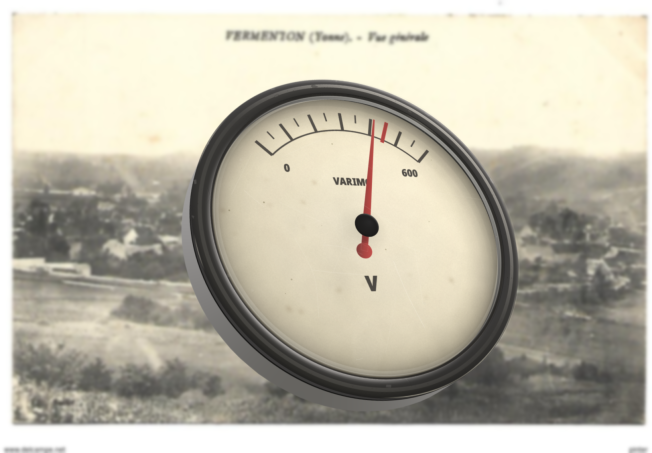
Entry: 400 V
